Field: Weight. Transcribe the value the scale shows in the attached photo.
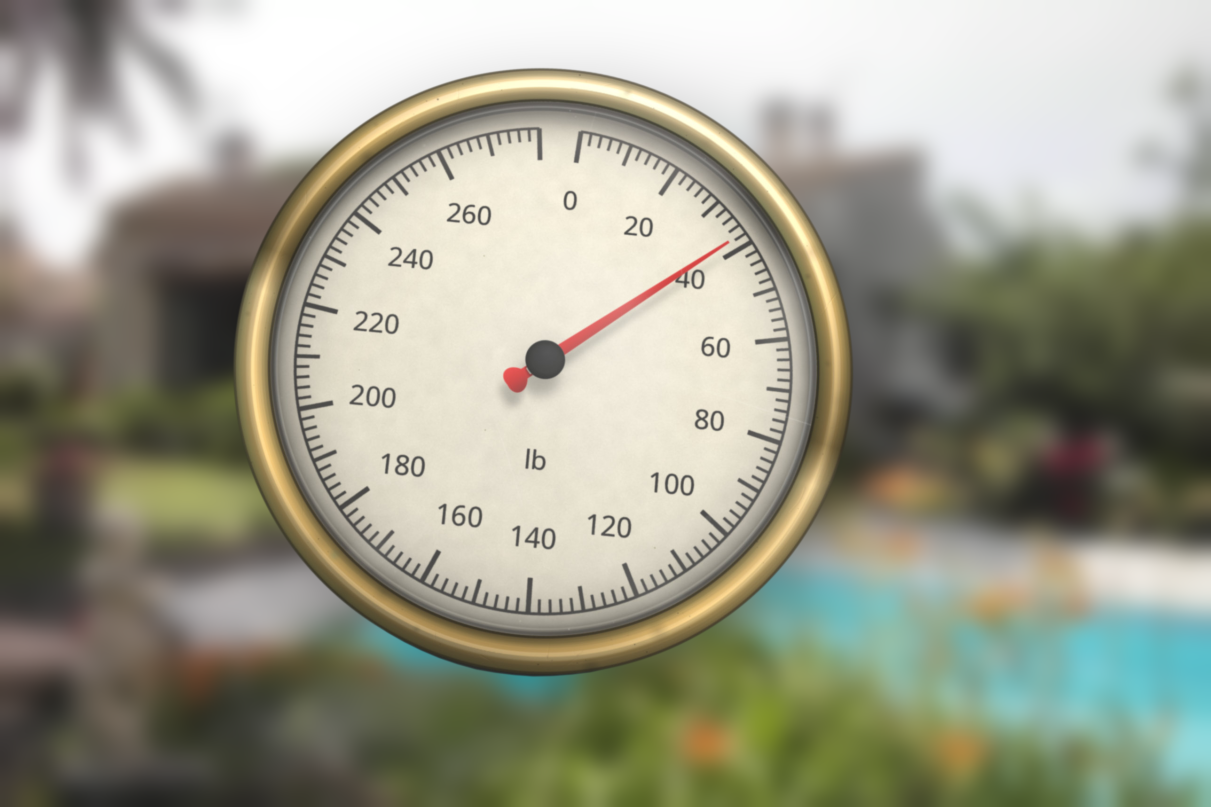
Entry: 38 lb
